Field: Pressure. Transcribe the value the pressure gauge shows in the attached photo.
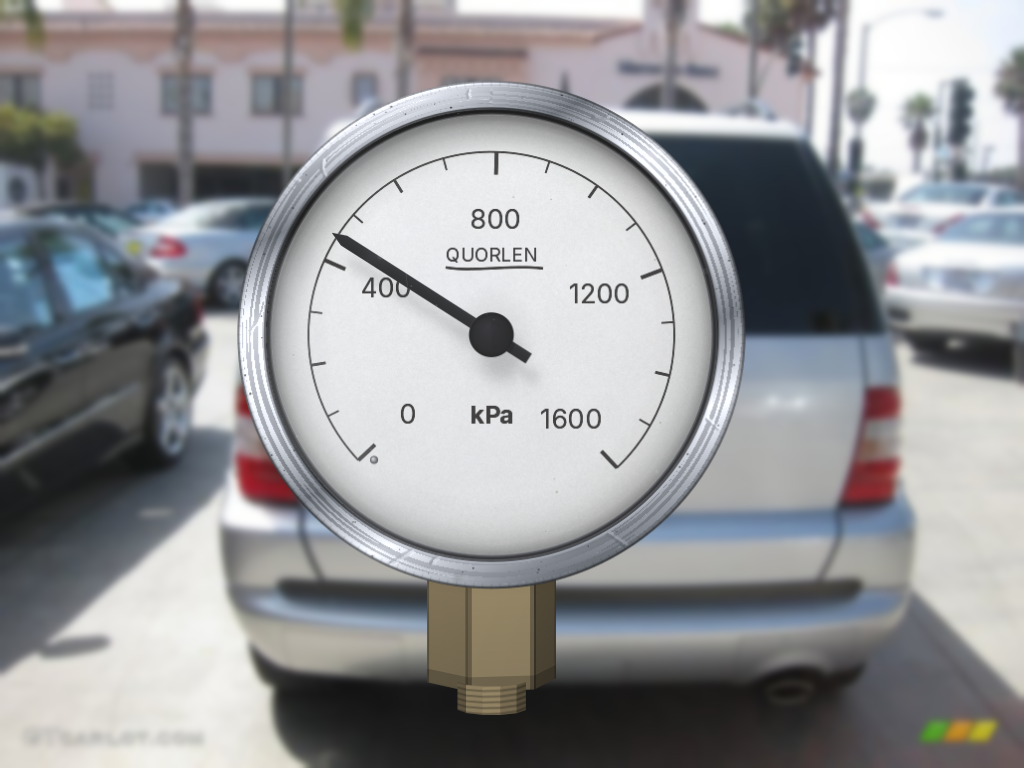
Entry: 450 kPa
